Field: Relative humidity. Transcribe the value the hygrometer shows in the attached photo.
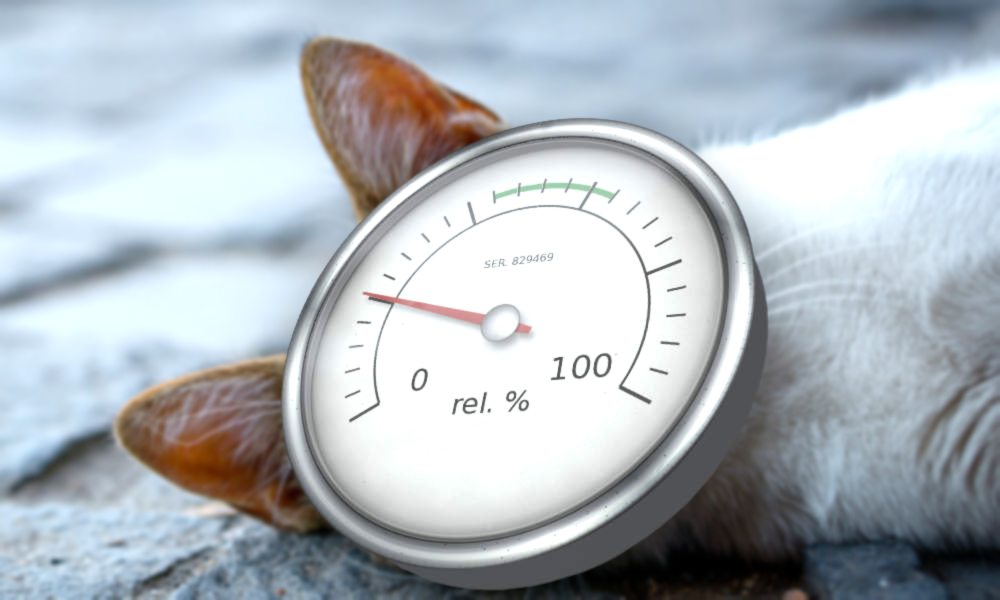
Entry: 20 %
